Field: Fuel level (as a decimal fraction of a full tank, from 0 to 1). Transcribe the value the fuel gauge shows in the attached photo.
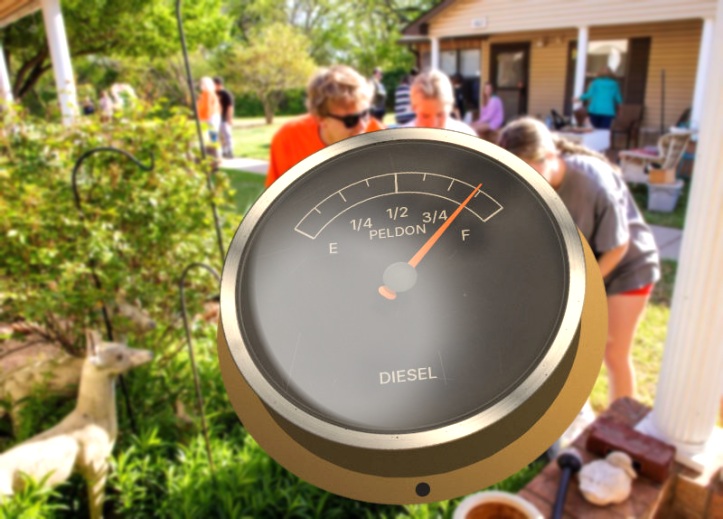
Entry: 0.875
